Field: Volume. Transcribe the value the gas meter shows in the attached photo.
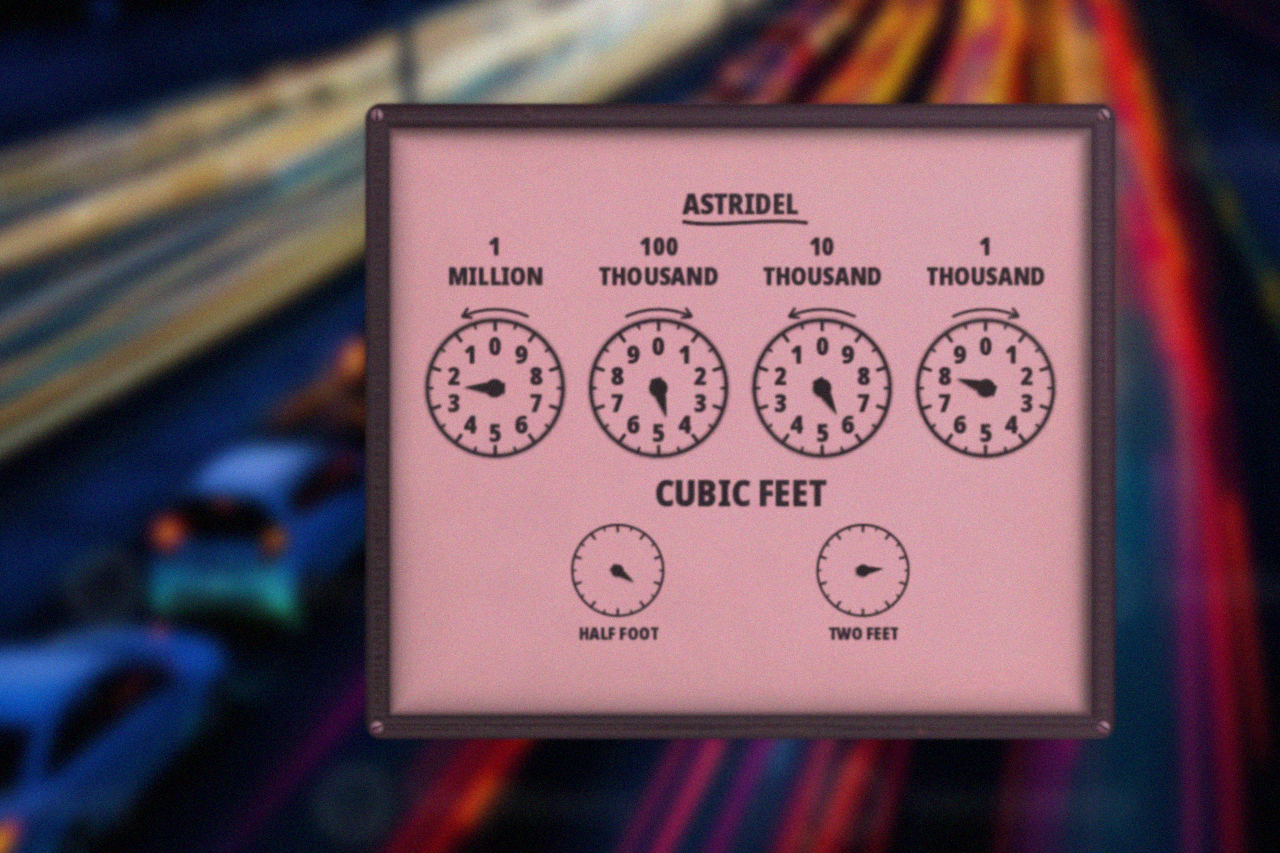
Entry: 245800 ft³
